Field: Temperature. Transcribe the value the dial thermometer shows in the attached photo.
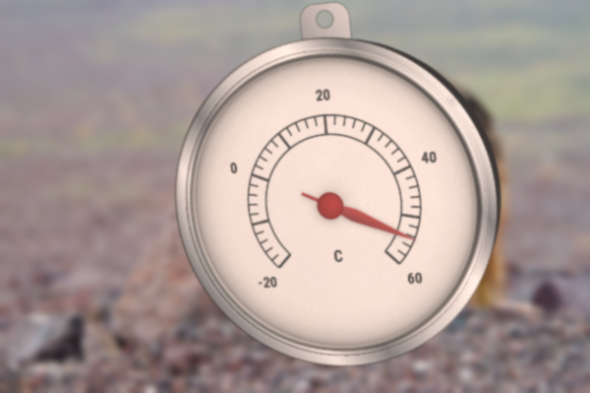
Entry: 54 °C
